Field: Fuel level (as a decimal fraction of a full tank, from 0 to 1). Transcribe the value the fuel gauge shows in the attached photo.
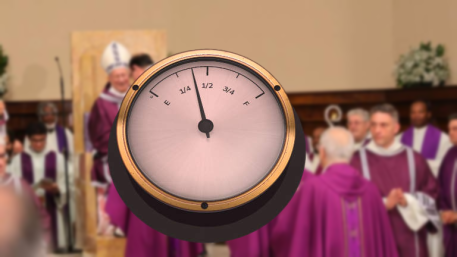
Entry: 0.375
